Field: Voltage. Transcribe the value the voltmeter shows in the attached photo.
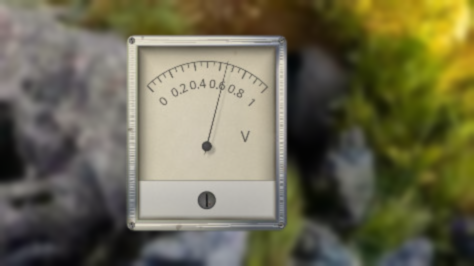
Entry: 0.65 V
